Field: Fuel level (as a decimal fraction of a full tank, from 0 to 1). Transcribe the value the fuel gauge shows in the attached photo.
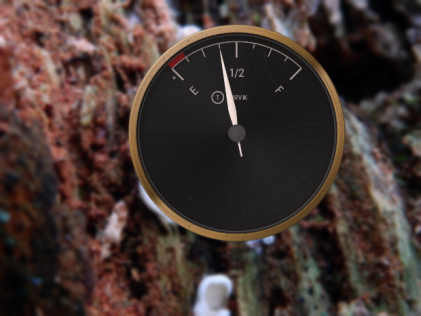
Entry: 0.375
